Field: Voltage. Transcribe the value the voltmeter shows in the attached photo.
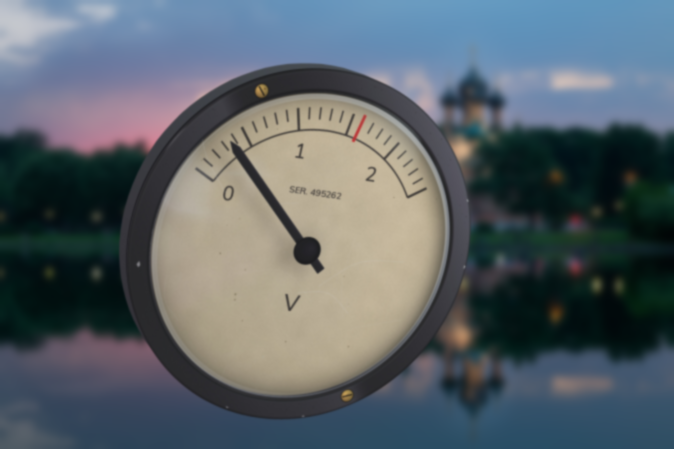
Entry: 0.35 V
